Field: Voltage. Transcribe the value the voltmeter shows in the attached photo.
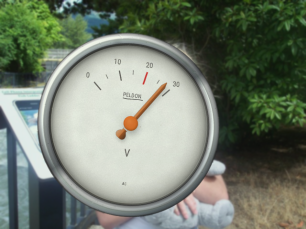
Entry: 27.5 V
